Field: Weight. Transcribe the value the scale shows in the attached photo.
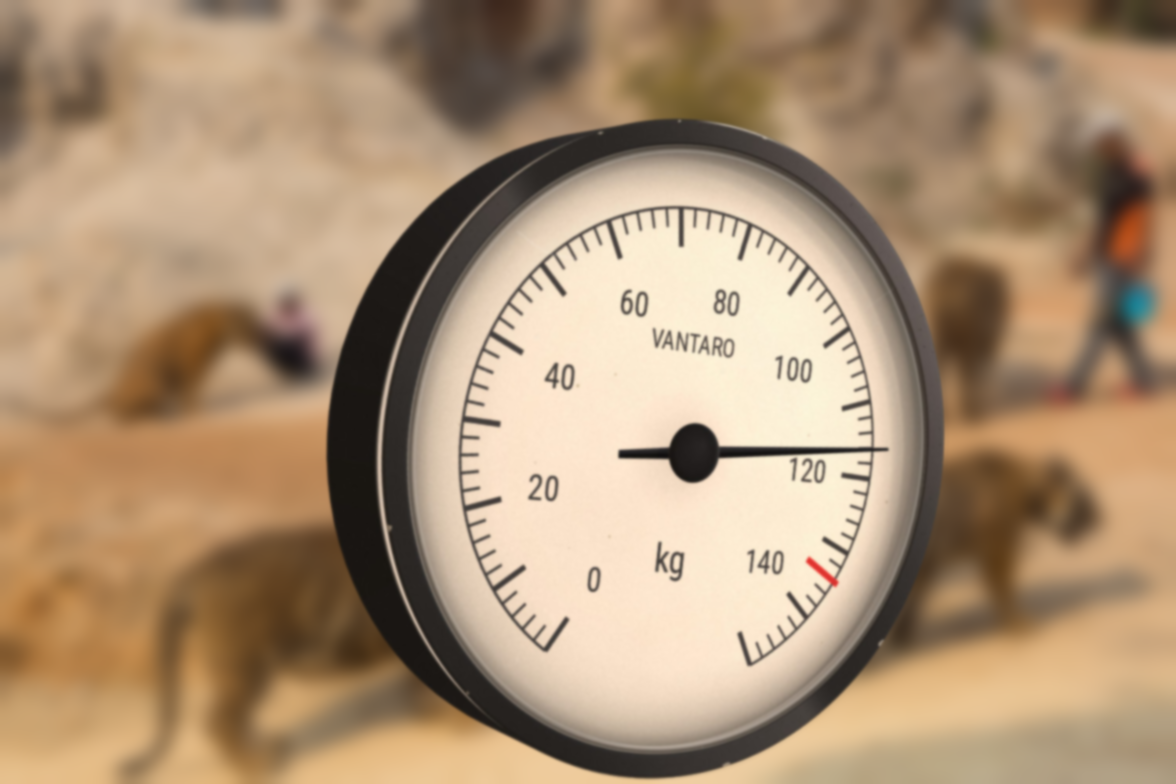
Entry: 116 kg
